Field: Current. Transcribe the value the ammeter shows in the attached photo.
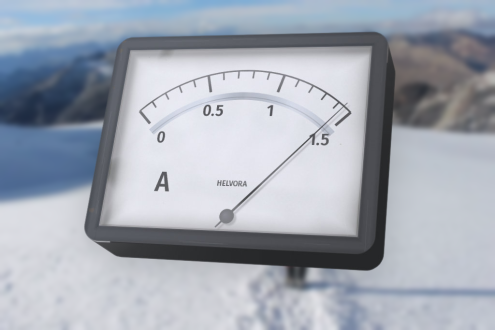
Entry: 1.45 A
